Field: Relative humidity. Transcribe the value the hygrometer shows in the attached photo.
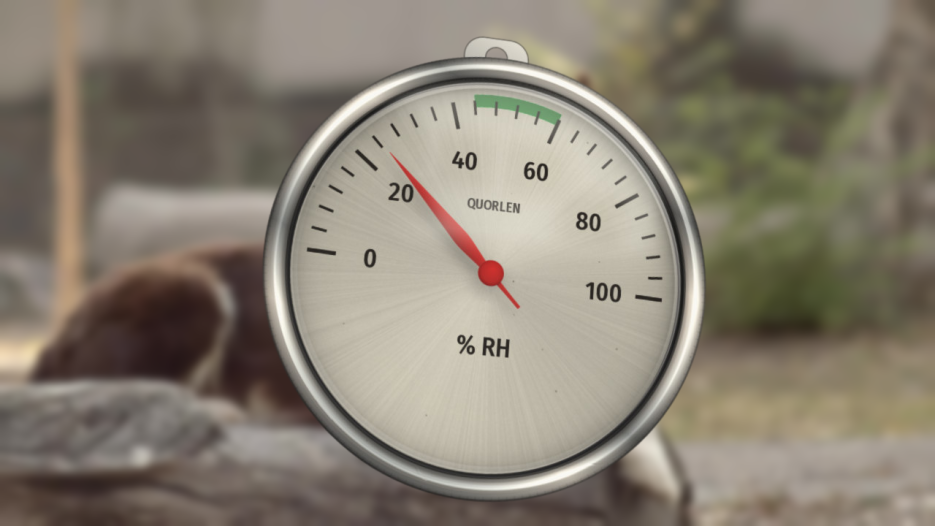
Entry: 24 %
